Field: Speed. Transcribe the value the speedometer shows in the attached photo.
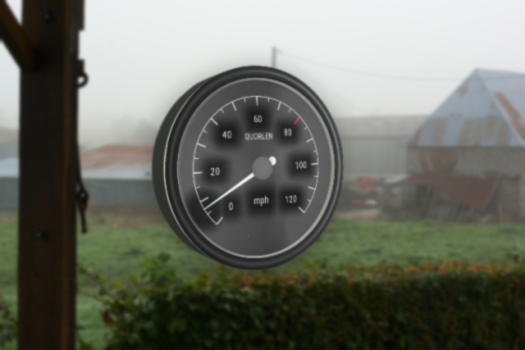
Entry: 7.5 mph
